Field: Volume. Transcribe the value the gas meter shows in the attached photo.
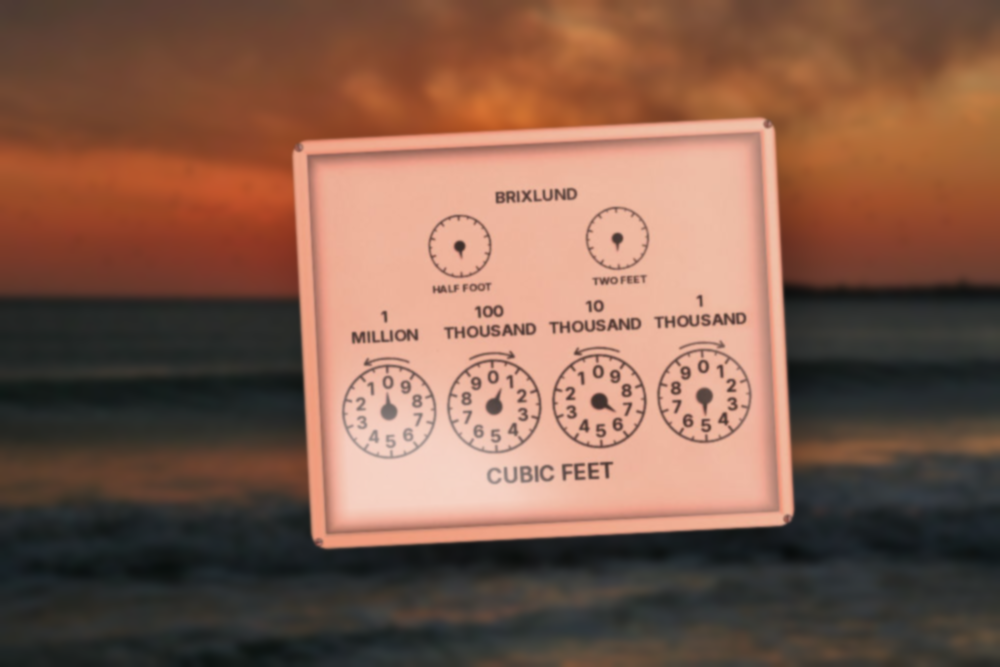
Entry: 6500 ft³
